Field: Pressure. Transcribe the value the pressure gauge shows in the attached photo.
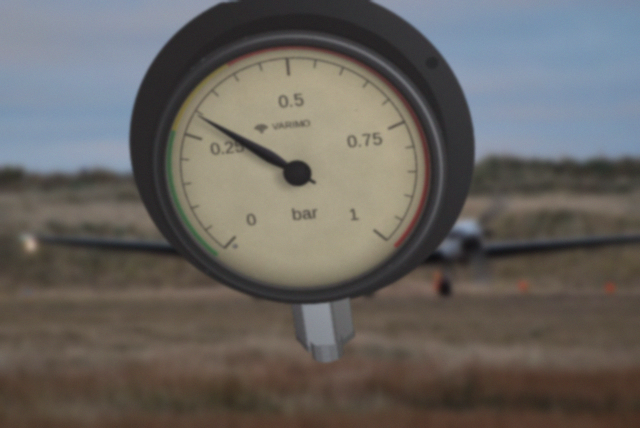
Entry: 0.3 bar
